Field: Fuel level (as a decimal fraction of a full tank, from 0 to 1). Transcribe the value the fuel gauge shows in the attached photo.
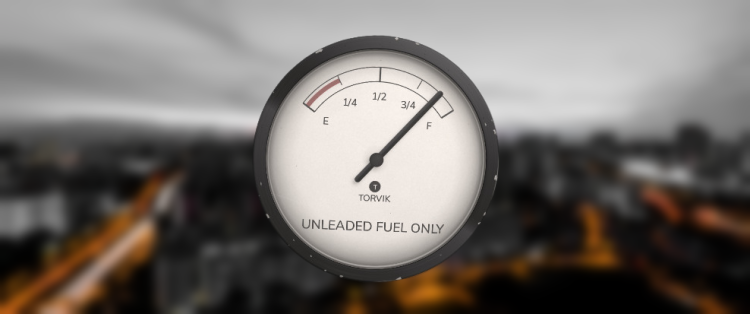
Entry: 0.875
